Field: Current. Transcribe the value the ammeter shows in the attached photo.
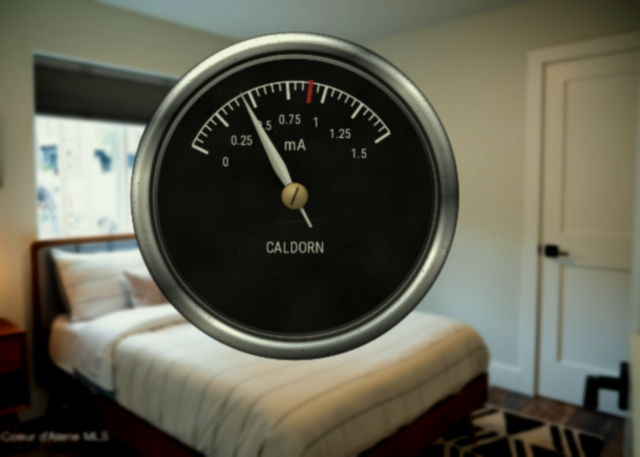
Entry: 0.45 mA
